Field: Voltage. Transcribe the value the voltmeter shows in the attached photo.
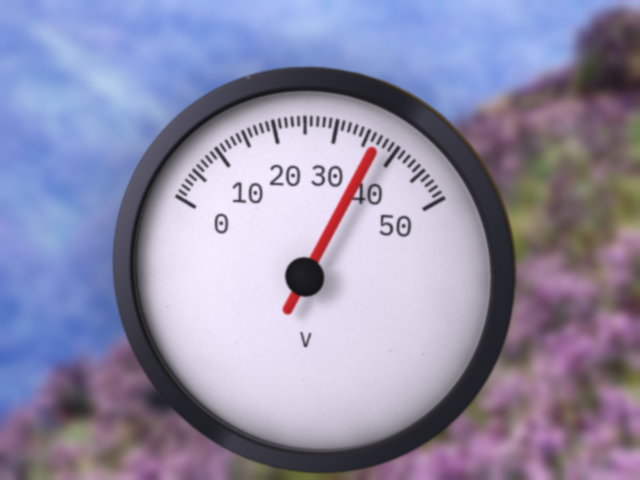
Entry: 37 V
